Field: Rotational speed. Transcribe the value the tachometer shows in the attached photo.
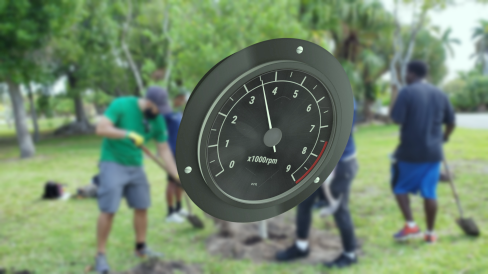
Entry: 3500 rpm
